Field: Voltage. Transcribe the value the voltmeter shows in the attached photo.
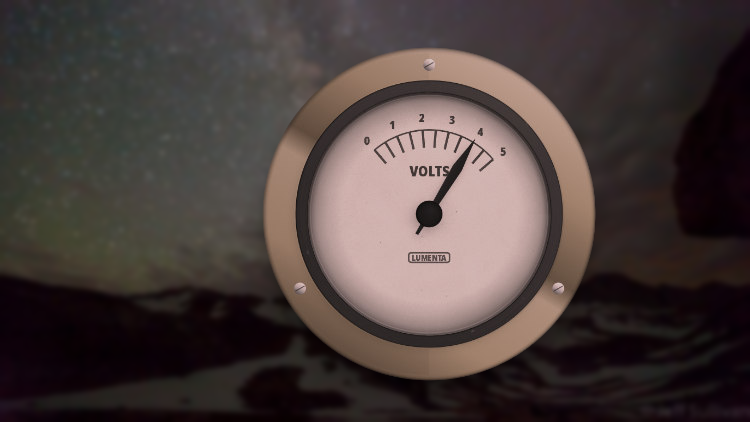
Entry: 4 V
